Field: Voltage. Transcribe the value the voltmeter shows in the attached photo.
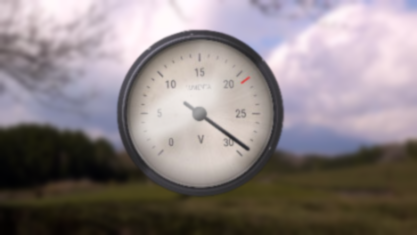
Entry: 29 V
